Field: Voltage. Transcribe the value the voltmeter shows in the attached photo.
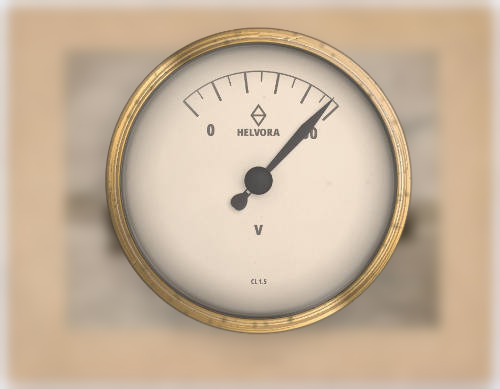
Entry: 47.5 V
